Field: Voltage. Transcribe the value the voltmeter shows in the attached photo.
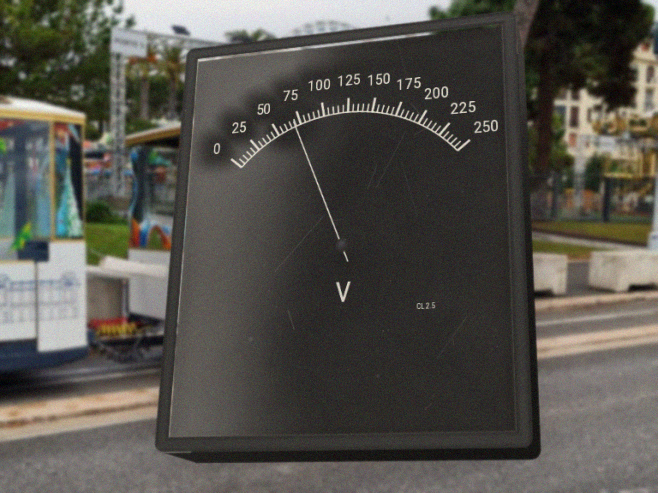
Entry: 70 V
